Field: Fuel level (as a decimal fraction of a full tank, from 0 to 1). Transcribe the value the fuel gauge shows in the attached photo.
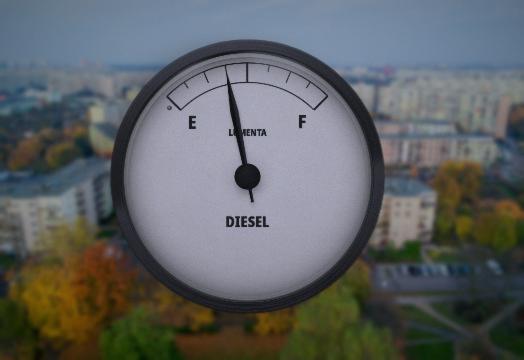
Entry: 0.375
